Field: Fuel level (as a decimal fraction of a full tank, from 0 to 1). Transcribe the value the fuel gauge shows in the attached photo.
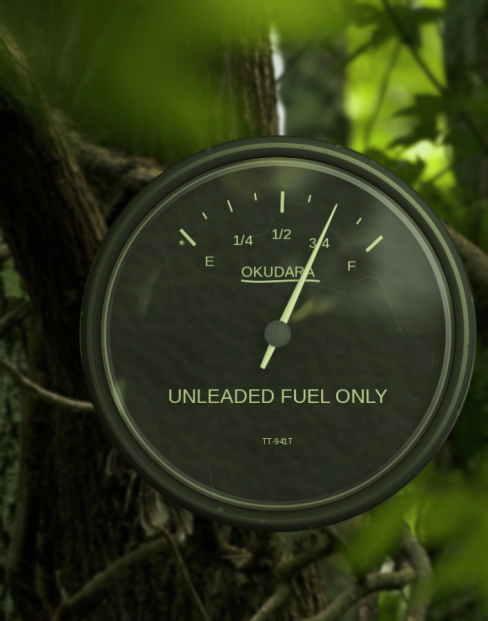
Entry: 0.75
